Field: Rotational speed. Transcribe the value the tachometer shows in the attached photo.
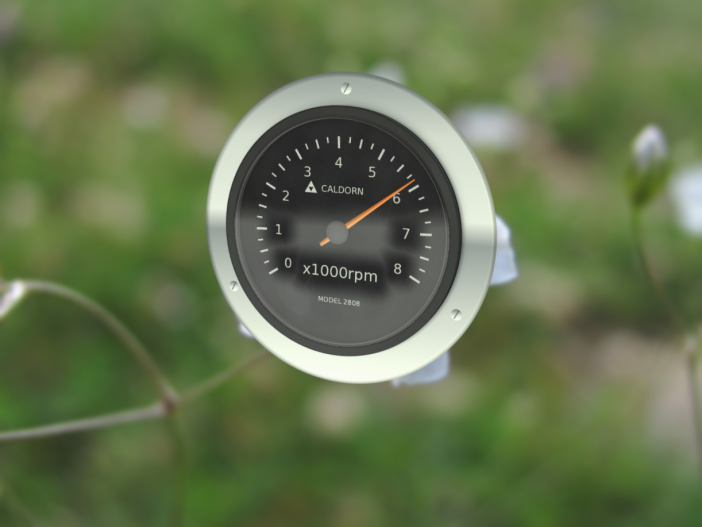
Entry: 5875 rpm
